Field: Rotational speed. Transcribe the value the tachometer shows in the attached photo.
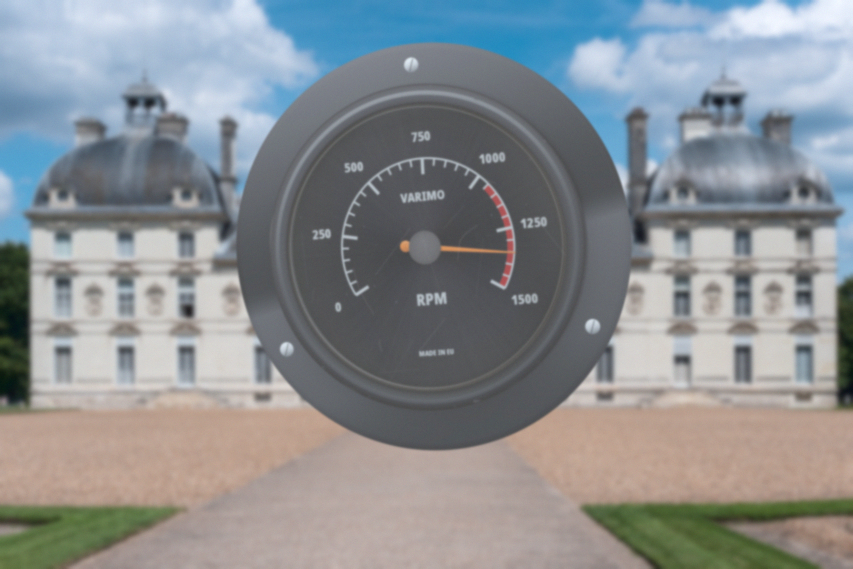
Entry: 1350 rpm
